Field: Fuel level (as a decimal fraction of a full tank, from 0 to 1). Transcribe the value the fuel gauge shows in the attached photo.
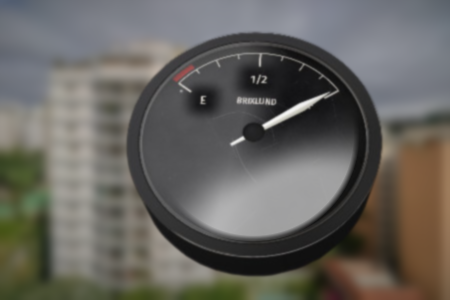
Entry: 1
